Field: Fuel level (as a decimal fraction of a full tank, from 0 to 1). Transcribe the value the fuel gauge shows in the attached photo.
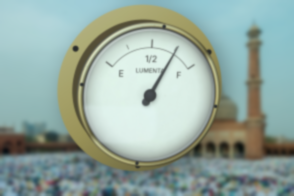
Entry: 0.75
